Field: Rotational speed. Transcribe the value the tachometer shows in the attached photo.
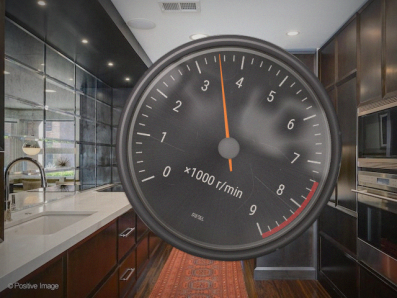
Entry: 3500 rpm
